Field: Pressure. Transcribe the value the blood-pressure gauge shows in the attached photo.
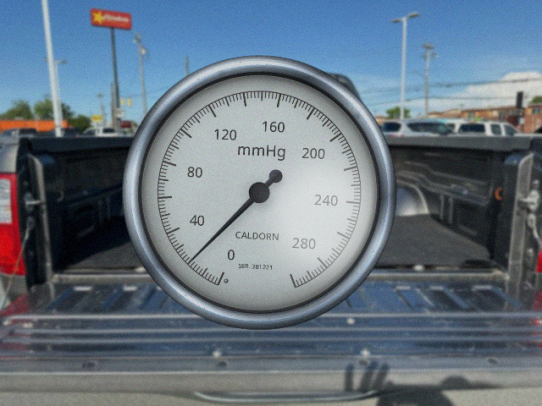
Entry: 20 mmHg
